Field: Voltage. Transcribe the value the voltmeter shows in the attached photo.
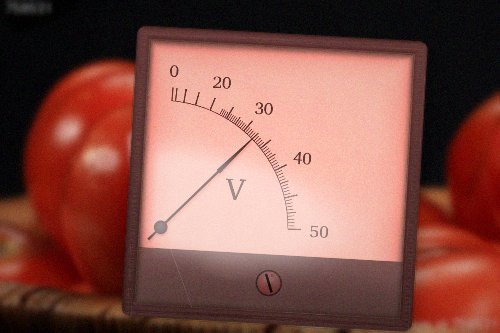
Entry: 32.5 V
